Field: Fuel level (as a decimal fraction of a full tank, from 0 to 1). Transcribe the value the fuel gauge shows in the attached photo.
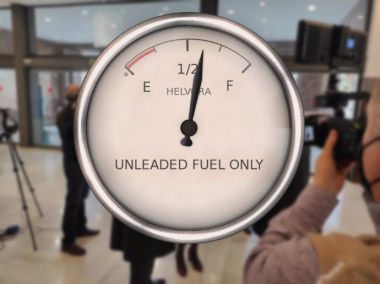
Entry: 0.625
